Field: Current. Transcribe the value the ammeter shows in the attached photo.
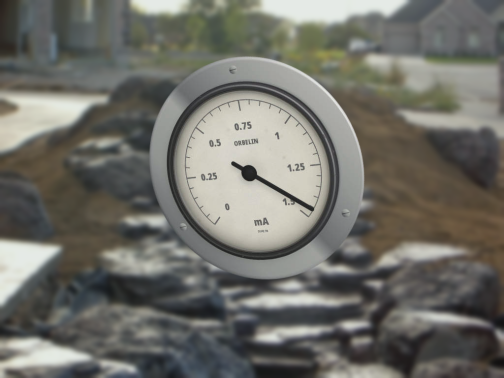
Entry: 1.45 mA
